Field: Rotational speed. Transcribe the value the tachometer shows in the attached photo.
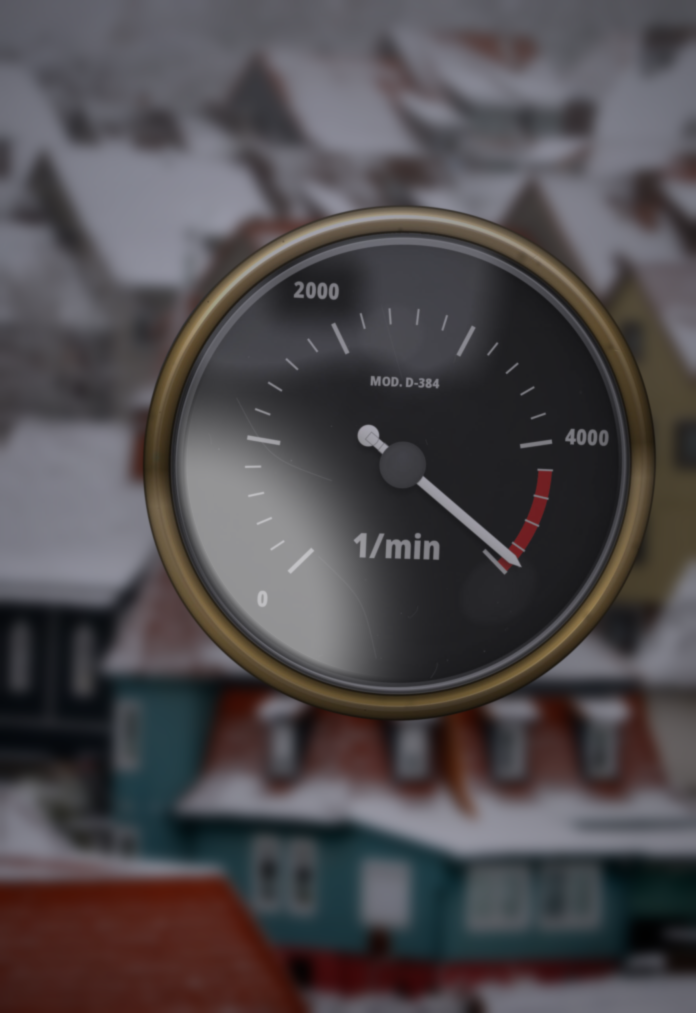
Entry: 4900 rpm
